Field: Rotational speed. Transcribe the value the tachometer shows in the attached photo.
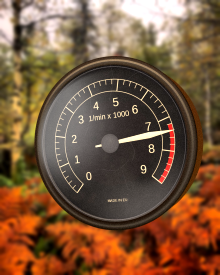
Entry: 7400 rpm
